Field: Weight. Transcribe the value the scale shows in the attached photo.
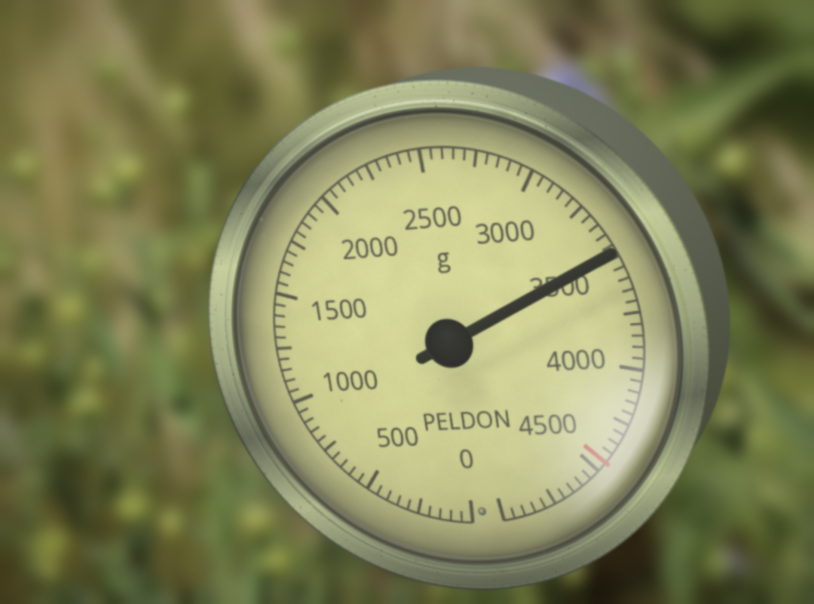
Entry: 3475 g
